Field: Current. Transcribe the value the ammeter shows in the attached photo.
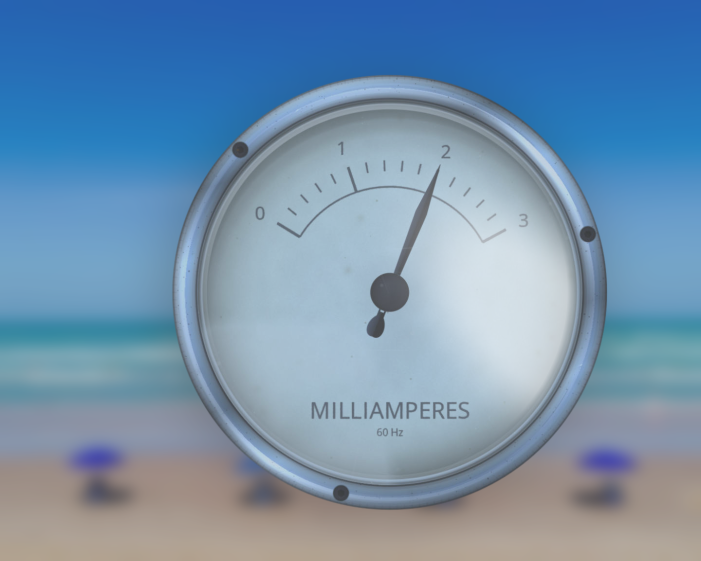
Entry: 2 mA
